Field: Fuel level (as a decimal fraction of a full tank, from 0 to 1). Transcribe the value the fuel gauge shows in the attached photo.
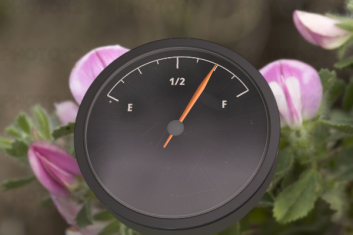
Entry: 0.75
